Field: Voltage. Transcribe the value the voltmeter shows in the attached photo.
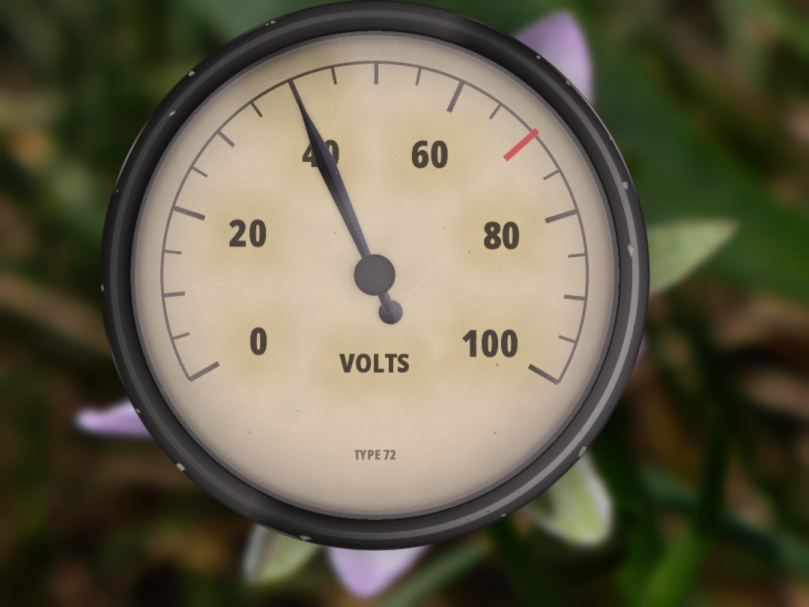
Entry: 40 V
